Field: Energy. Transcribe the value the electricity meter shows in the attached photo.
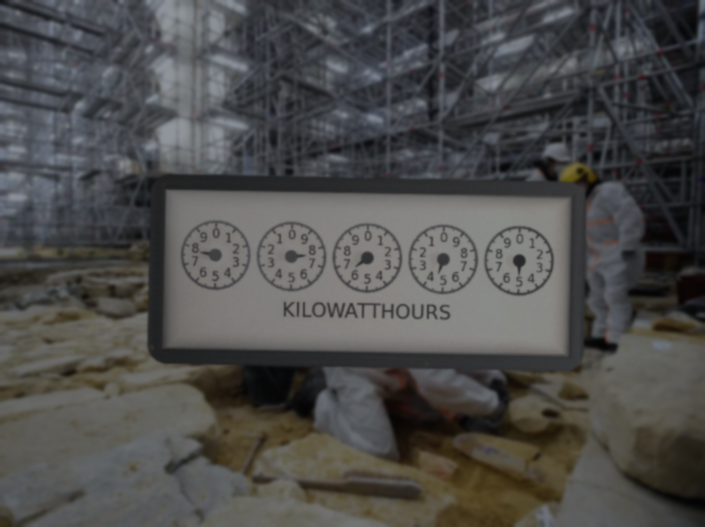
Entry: 77645 kWh
